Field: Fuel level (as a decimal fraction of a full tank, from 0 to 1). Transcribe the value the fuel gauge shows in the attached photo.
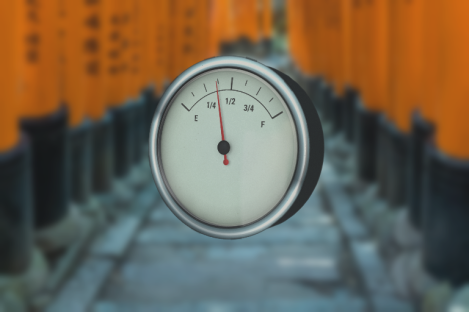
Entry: 0.375
